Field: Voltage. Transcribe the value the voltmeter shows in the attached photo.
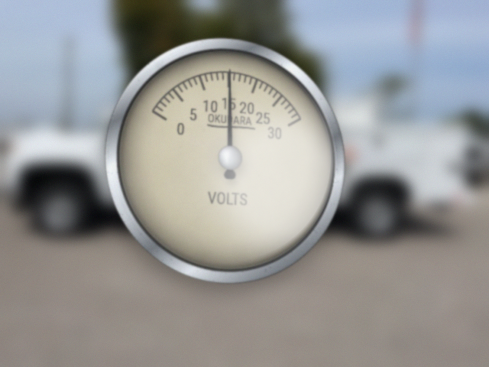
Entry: 15 V
